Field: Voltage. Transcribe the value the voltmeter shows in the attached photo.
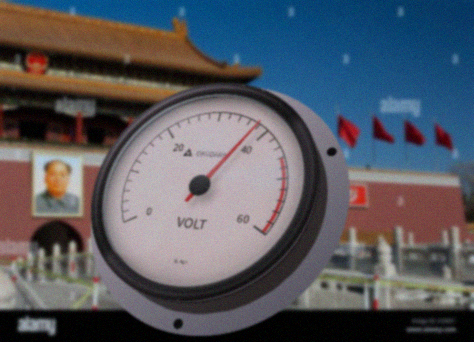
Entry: 38 V
